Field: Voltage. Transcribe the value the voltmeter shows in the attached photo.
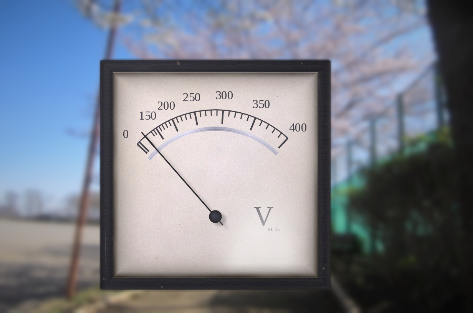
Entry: 100 V
